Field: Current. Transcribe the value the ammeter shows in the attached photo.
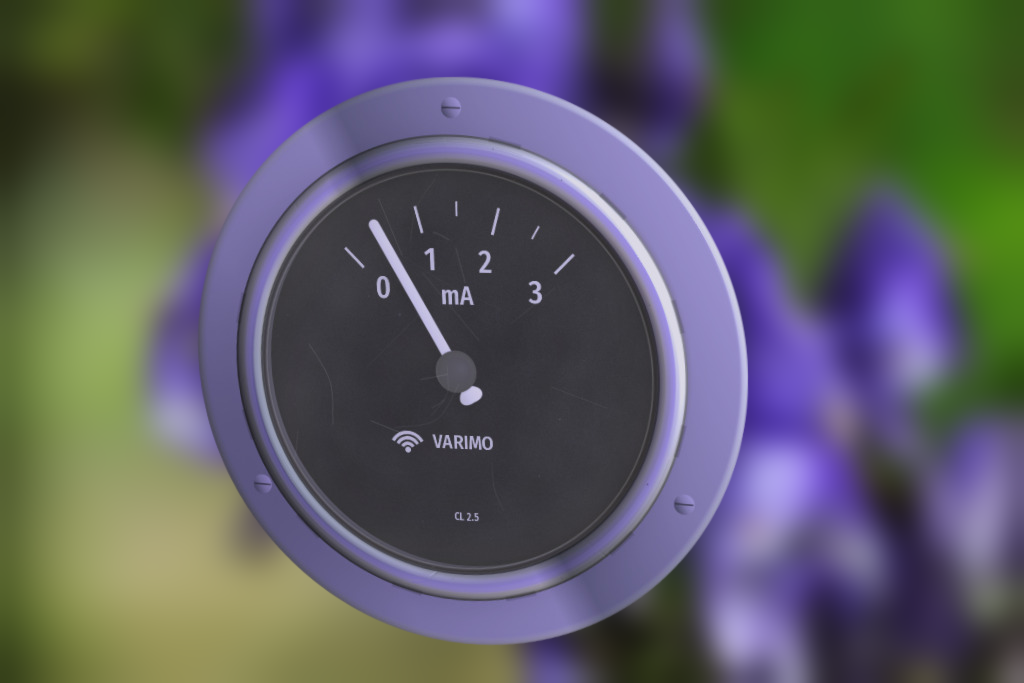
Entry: 0.5 mA
